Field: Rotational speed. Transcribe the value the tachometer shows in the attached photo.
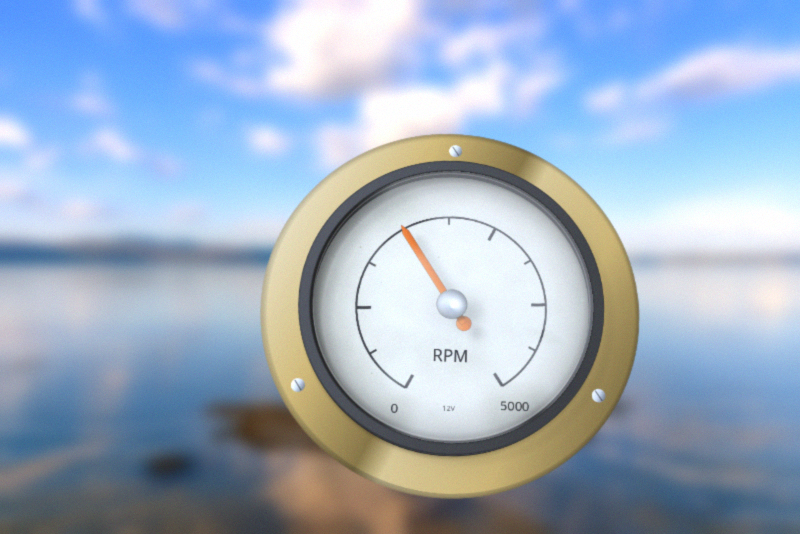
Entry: 2000 rpm
